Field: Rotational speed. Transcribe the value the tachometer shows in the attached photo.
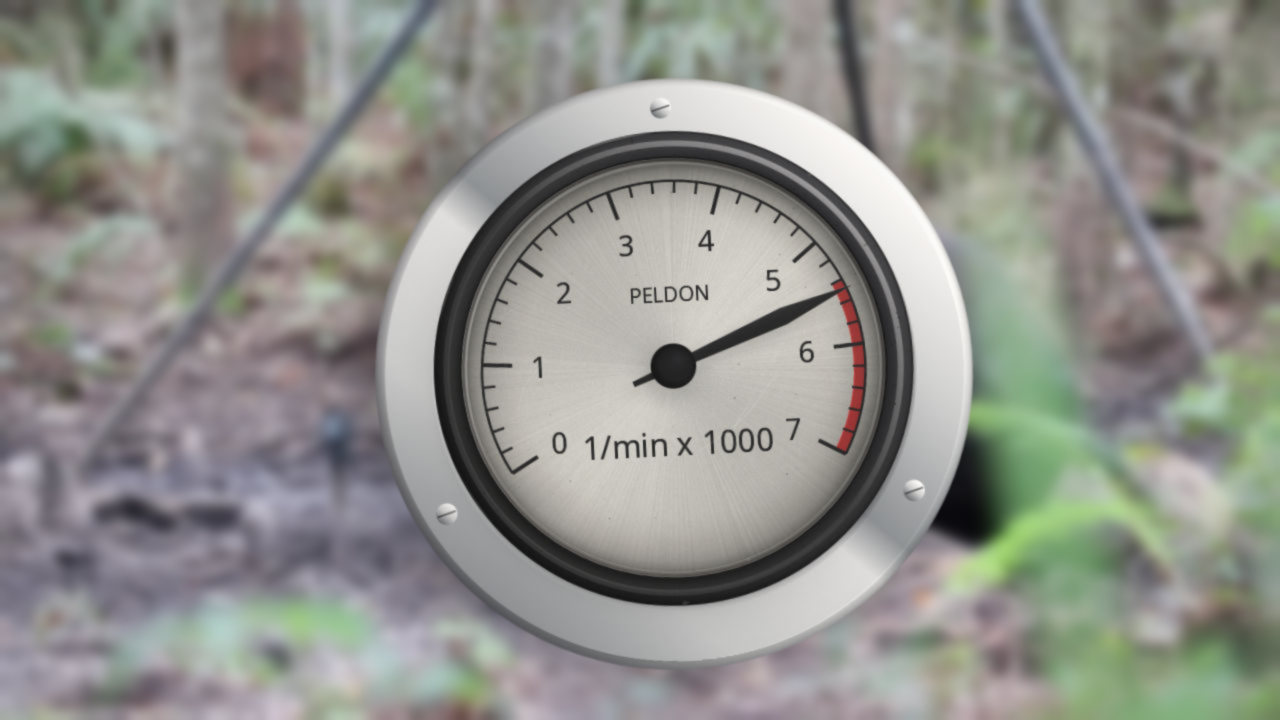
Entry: 5500 rpm
